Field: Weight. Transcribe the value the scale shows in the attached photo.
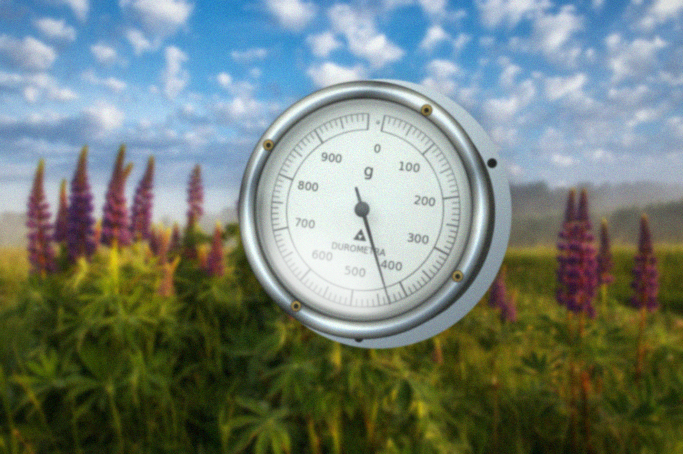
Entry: 430 g
